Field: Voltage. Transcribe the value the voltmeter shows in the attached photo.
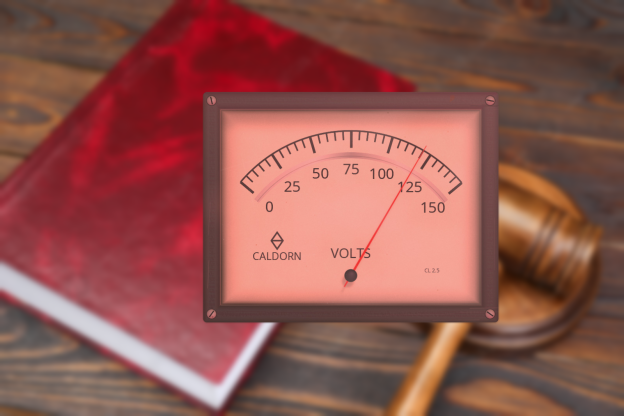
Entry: 120 V
